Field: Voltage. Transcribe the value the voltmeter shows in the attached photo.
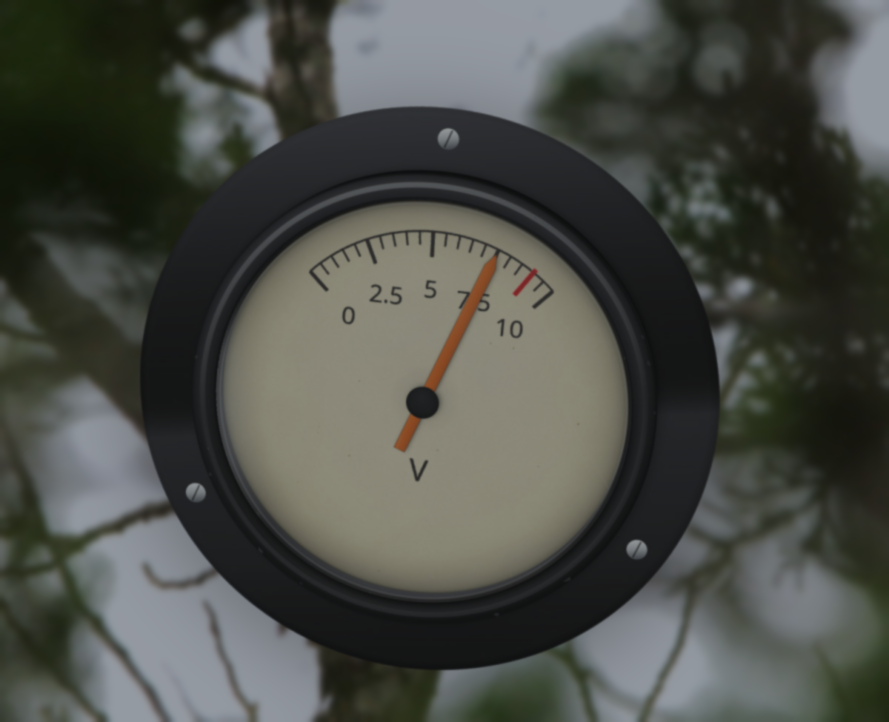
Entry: 7.5 V
